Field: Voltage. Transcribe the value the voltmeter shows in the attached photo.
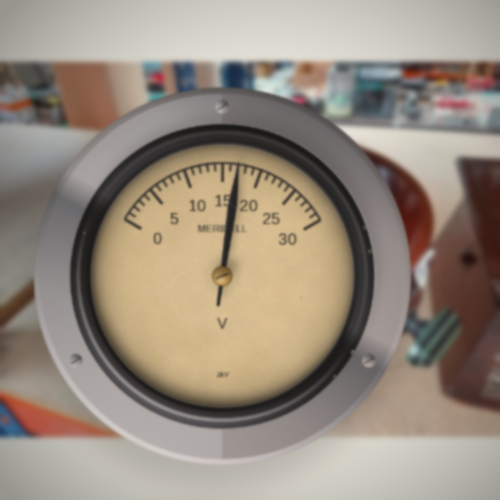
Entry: 17 V
